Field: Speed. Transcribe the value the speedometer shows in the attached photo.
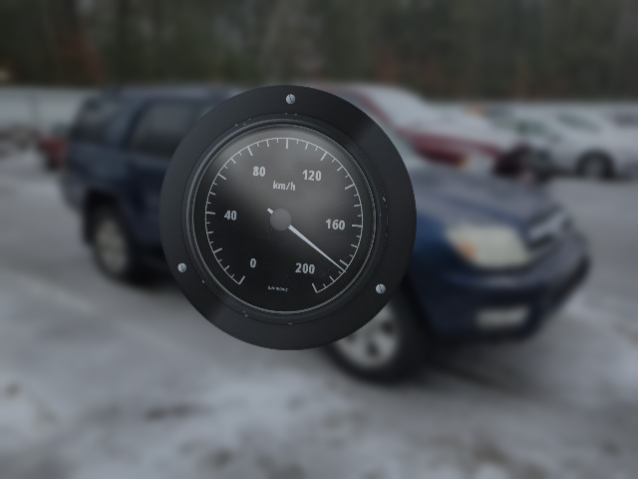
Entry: 182.5 km/h
